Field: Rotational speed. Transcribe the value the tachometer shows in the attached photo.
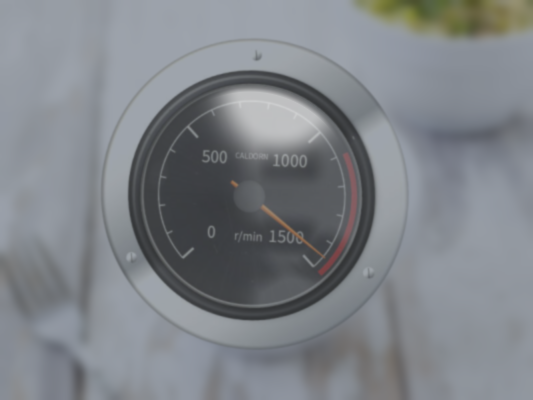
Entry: 1450 rpm
